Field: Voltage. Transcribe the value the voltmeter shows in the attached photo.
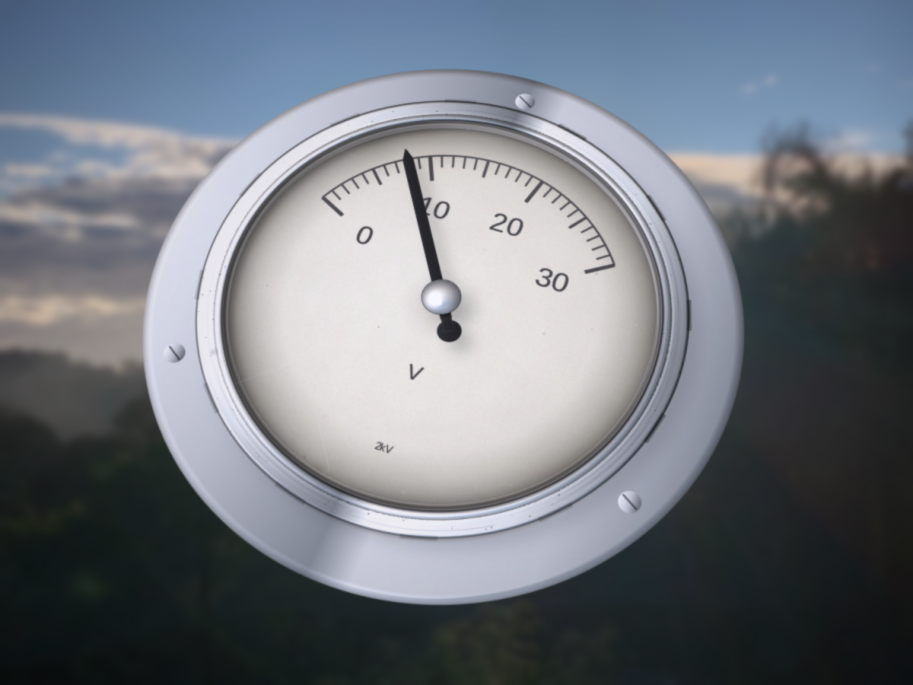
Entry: 8 V
